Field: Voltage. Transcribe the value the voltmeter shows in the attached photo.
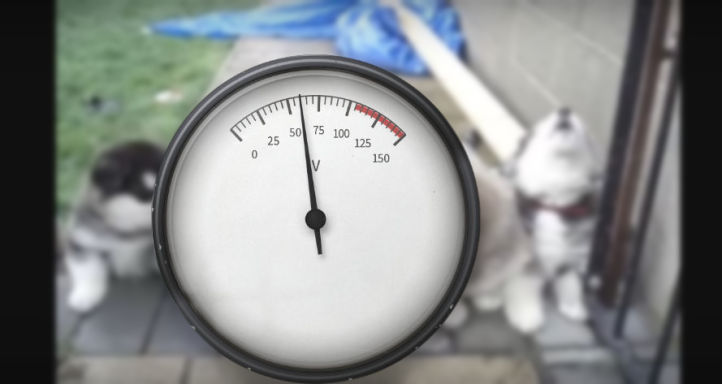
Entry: 60 V
